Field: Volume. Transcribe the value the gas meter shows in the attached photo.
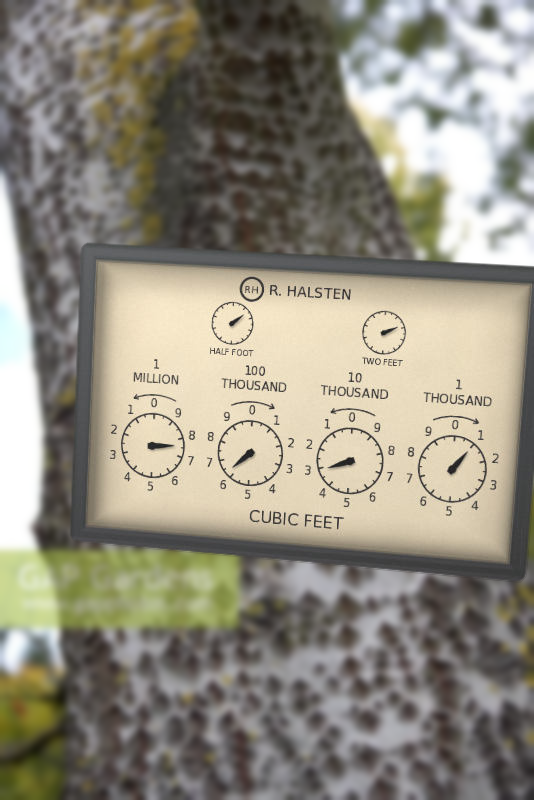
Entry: 763100 ft³
